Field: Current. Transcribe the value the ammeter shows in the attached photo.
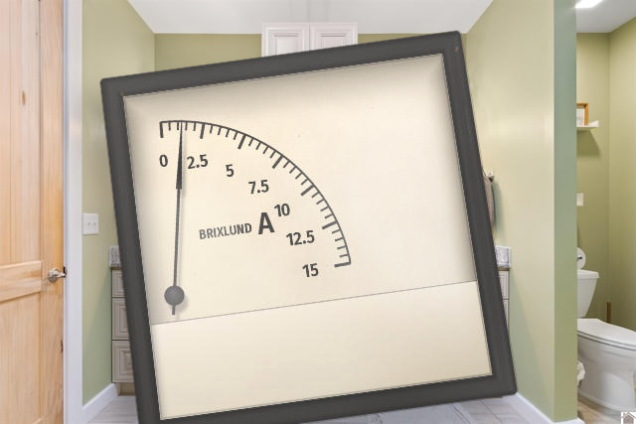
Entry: 1.25 A
